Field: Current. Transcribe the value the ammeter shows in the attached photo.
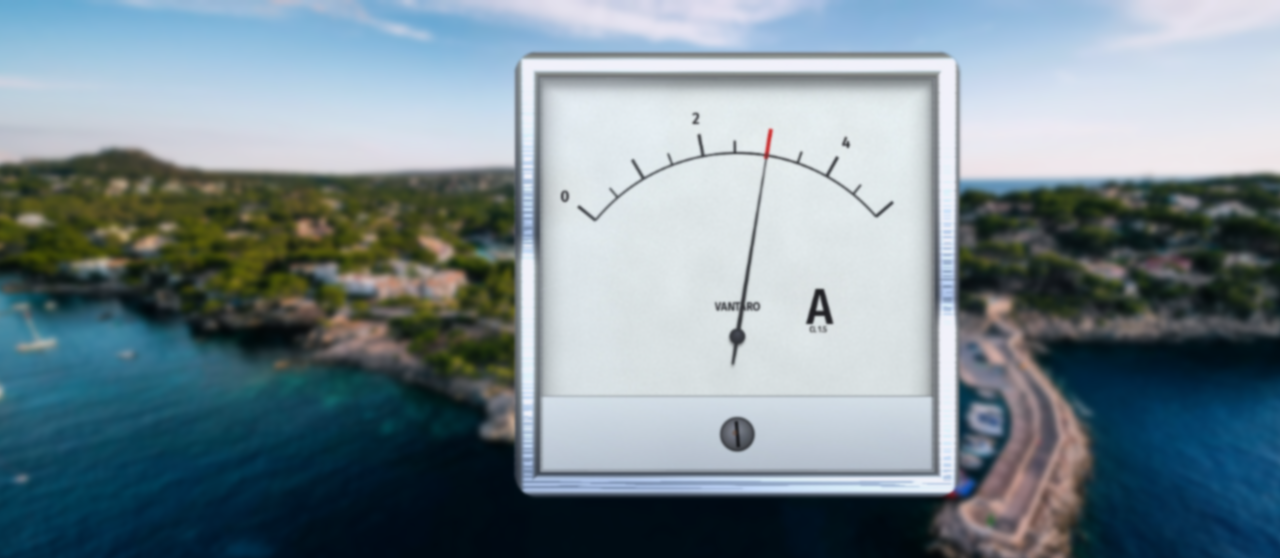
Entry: 3 A
